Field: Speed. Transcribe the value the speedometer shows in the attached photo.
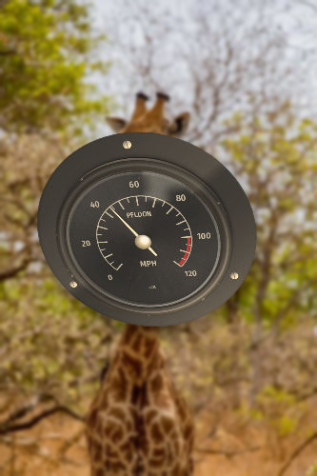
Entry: 45 mph
